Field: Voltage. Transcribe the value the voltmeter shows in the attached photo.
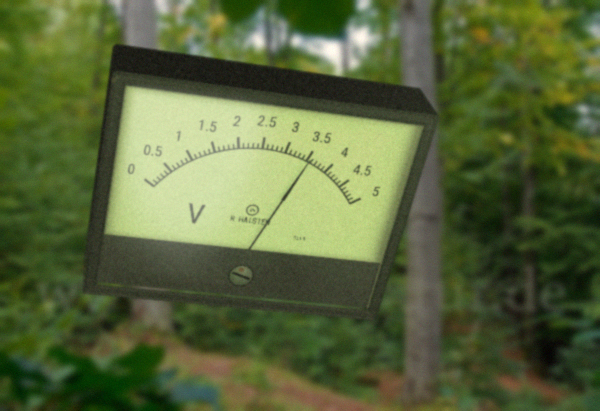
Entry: 3.5 V
